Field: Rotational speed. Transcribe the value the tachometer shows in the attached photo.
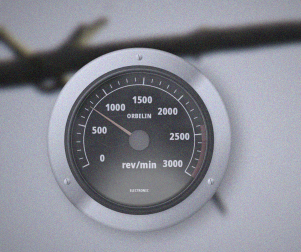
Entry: 750 rpm
